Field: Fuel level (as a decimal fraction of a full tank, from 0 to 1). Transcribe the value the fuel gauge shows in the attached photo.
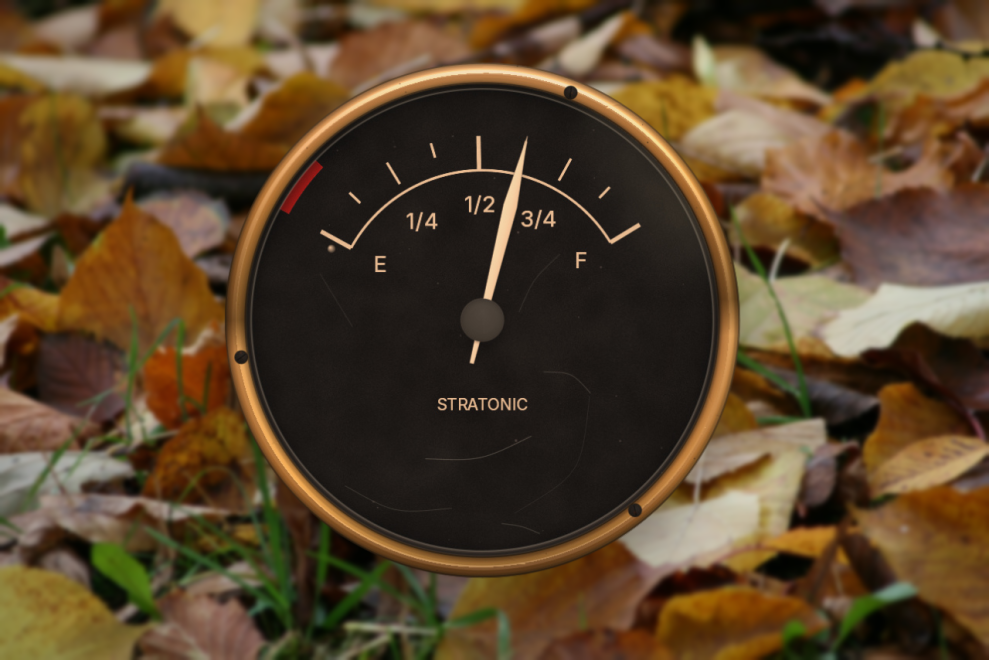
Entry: 0.625
